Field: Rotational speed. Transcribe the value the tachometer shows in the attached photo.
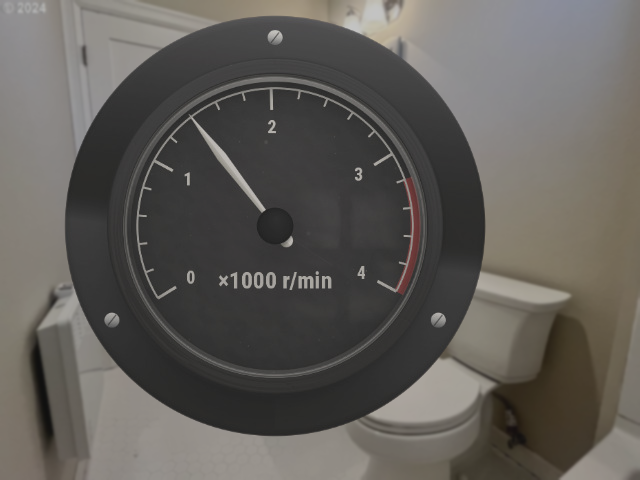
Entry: 1400 rpm
